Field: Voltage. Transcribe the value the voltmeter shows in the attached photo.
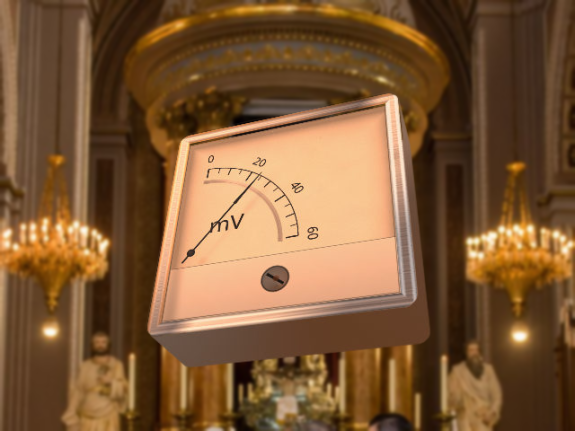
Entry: 25 mV
